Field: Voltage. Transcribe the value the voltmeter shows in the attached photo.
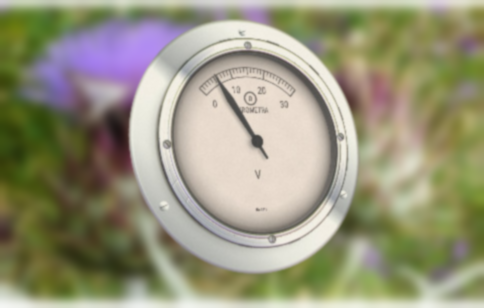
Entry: 5 V
